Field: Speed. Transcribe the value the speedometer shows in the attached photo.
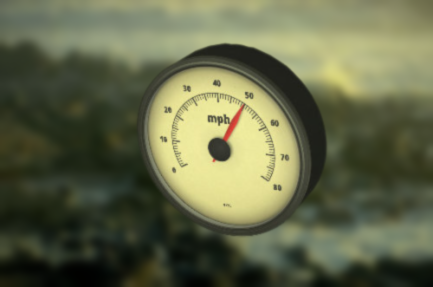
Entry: 50 mph
